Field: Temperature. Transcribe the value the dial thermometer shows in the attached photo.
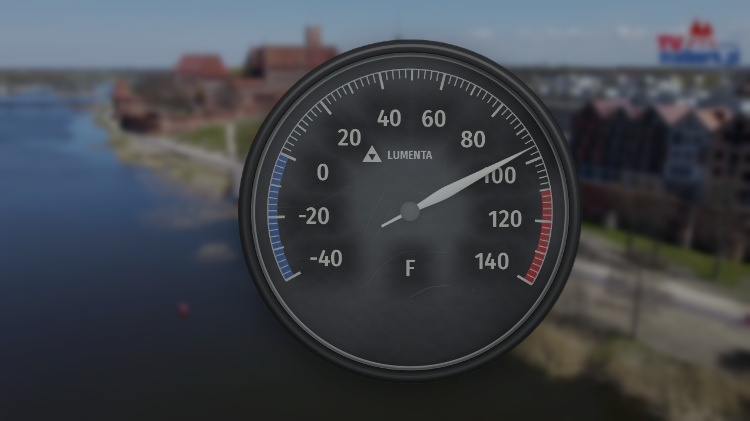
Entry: 96 °F
